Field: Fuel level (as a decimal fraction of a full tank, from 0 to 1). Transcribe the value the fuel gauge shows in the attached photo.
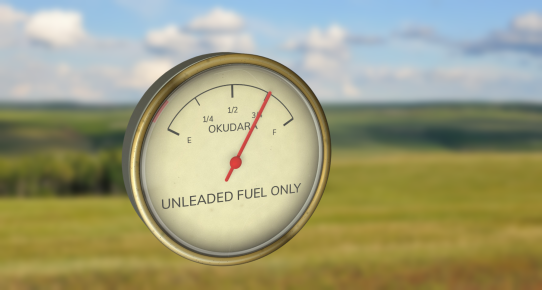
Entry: 0.75
